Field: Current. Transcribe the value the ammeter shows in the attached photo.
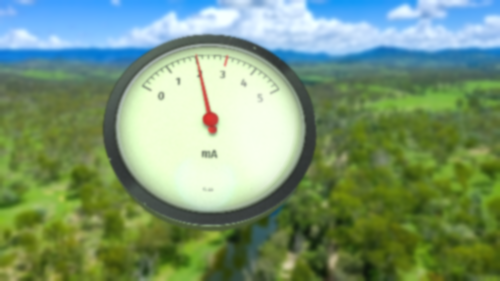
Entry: 2 mA
